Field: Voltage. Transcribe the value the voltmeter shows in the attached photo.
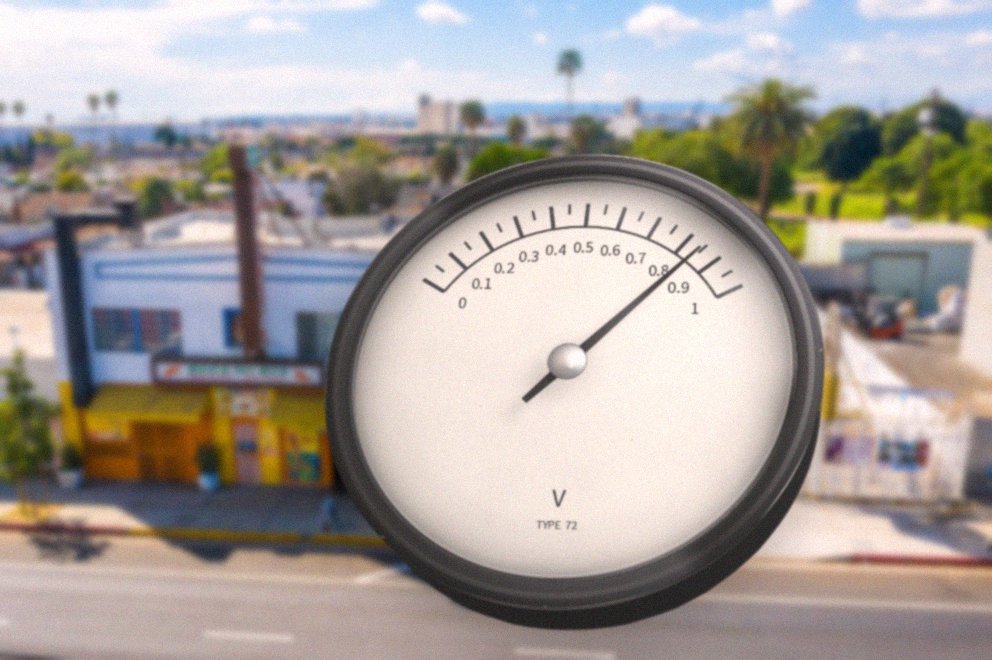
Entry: 0.85 V
